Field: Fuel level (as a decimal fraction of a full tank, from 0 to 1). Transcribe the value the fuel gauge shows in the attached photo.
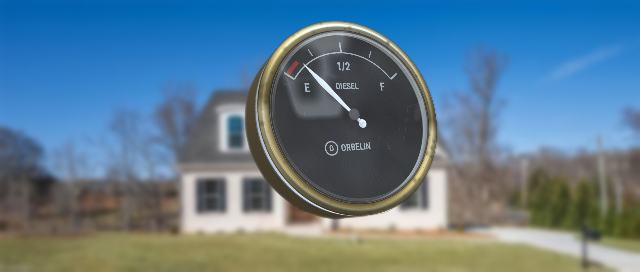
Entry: 0.125
